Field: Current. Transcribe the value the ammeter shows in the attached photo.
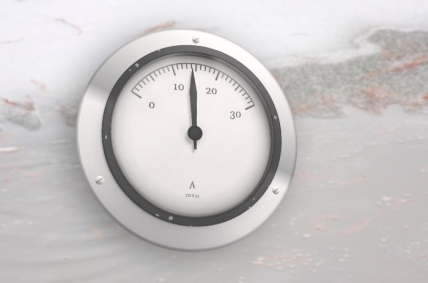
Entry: 14 A
